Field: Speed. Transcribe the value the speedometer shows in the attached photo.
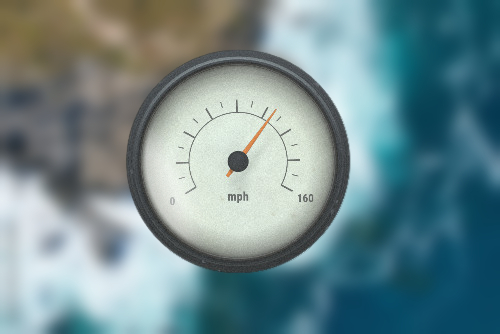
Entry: 105 mph
